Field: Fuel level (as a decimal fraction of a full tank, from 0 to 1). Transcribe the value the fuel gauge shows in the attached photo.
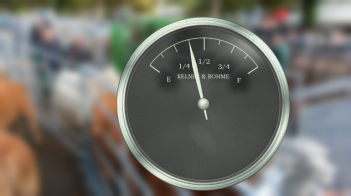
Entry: 0.375
